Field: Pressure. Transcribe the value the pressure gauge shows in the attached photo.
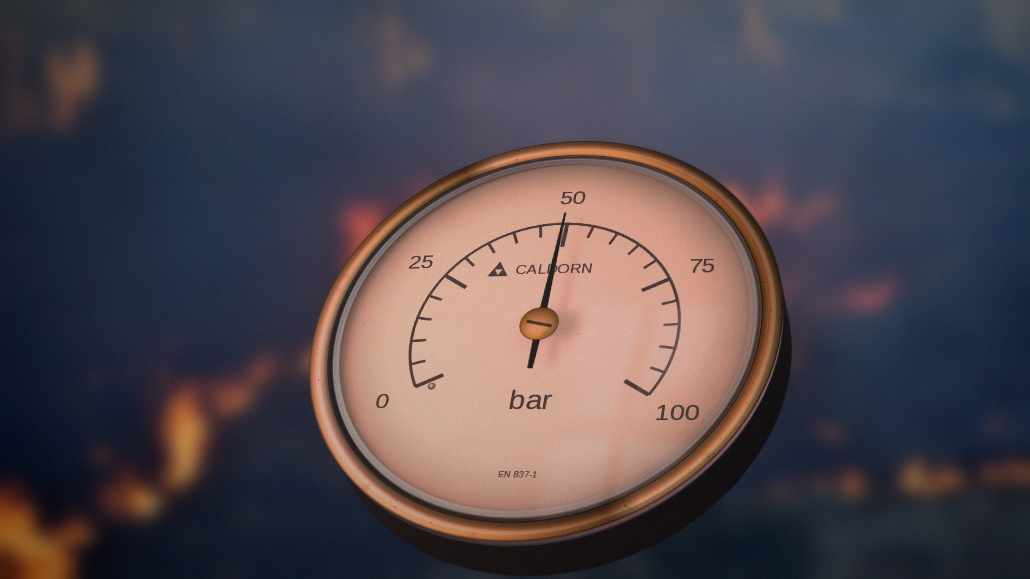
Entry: 50 bar
